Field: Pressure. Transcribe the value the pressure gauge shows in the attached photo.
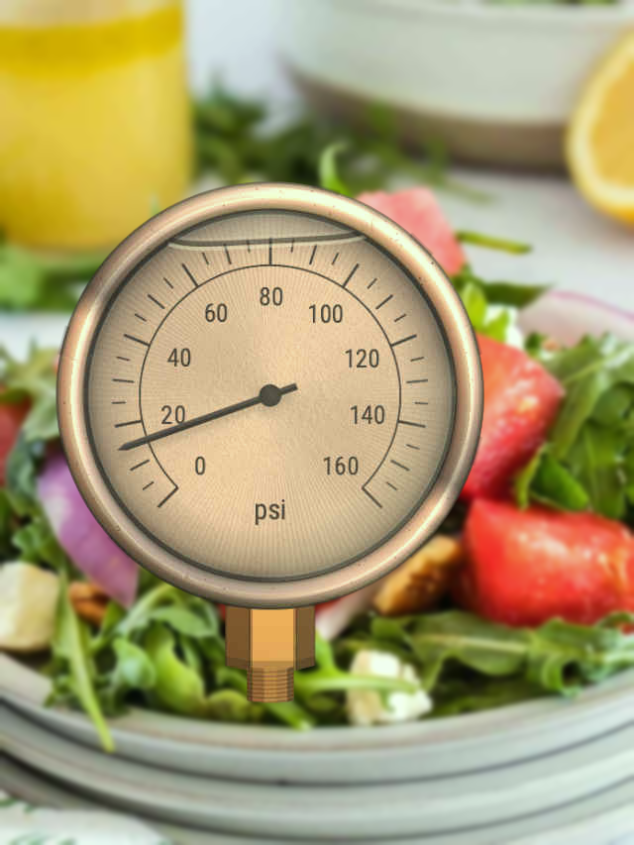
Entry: 15 psi
